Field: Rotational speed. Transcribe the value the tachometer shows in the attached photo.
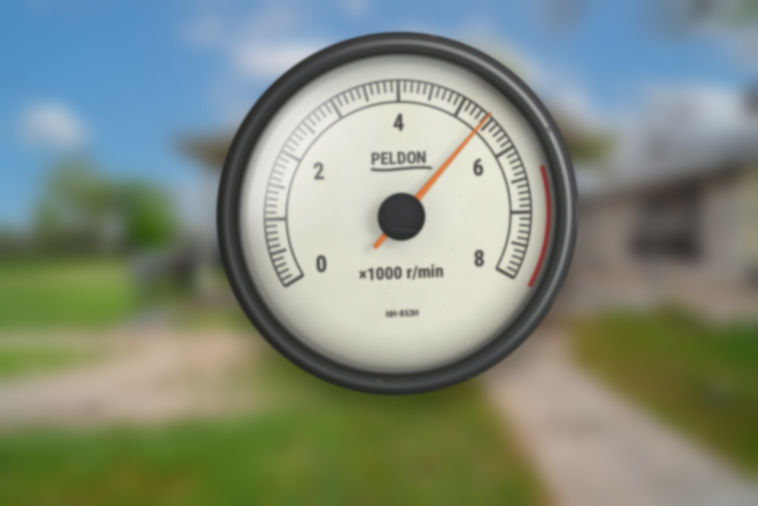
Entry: 5400 rpm
